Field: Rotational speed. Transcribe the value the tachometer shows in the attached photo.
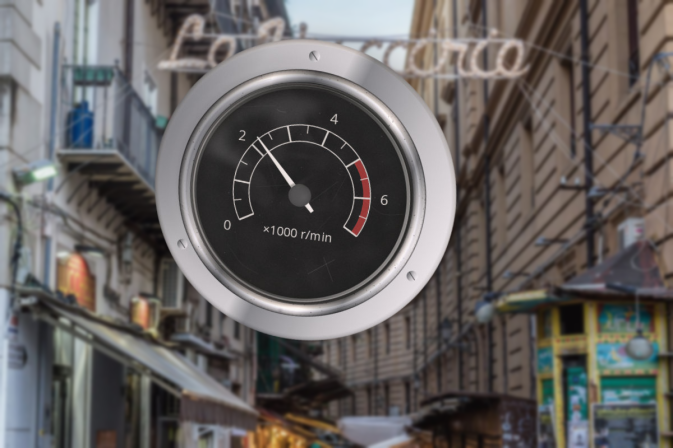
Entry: 2250 rpm
